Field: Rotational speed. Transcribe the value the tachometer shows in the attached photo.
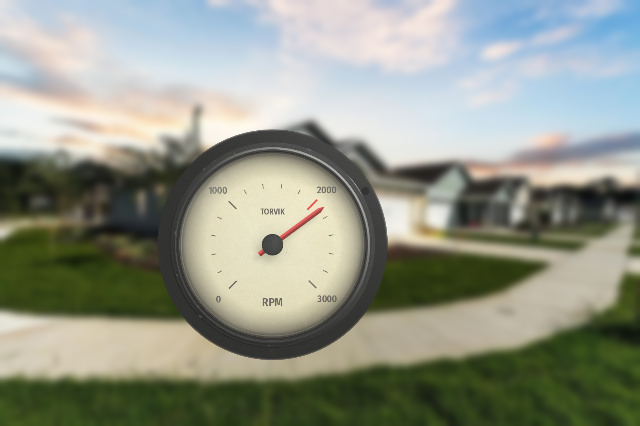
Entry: 2100 rpm
